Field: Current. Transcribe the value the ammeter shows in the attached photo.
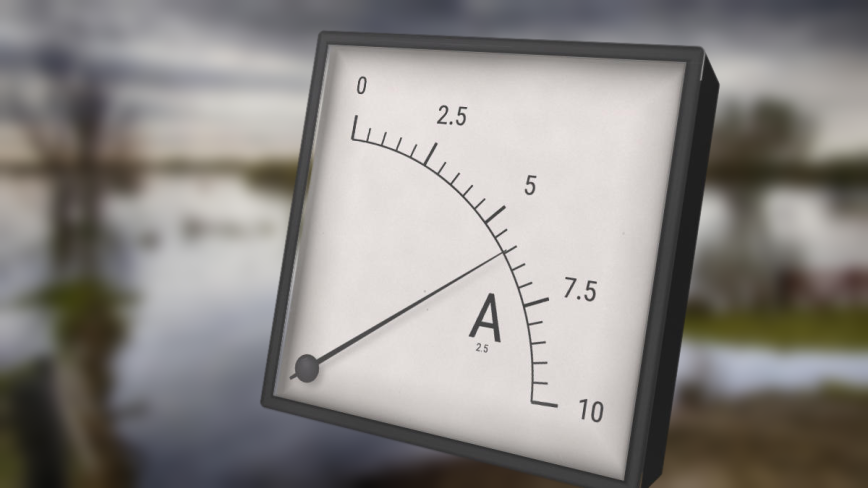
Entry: 6 A
